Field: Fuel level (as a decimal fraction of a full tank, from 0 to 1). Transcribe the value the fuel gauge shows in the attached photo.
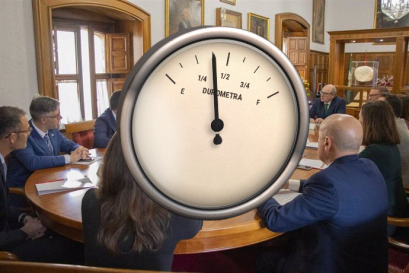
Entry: 0.375
